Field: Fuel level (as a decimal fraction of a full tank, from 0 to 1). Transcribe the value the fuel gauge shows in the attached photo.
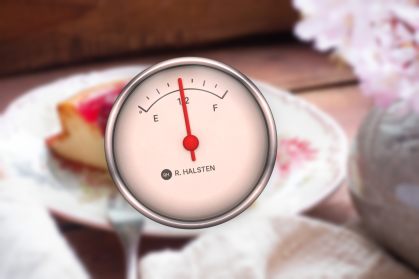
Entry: 0.5
